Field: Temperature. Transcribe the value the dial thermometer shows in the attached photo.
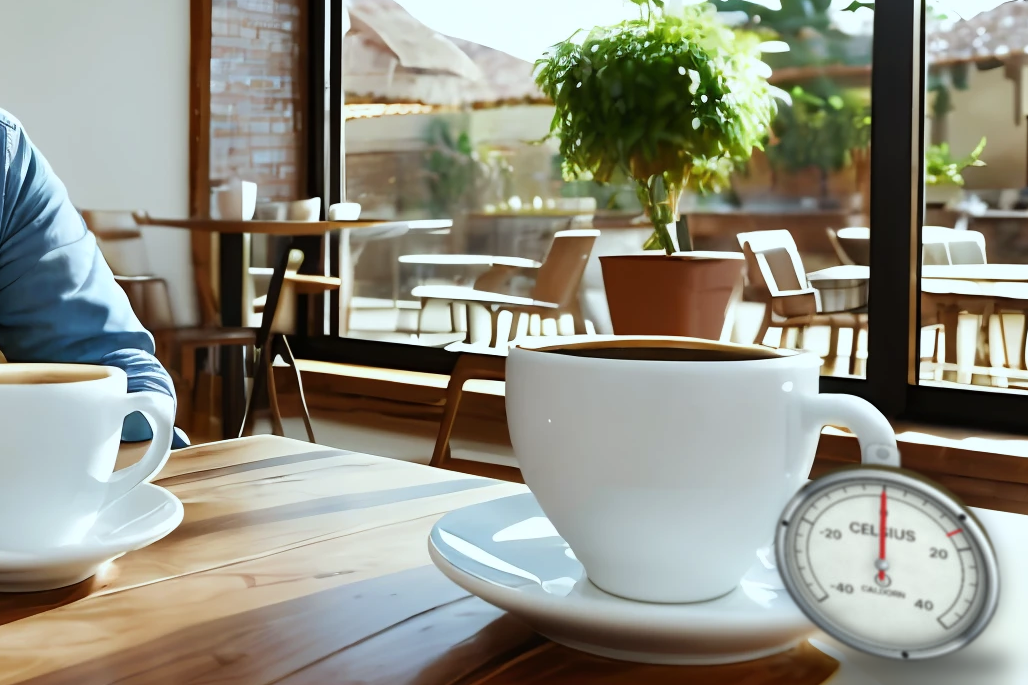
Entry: 0 °C
